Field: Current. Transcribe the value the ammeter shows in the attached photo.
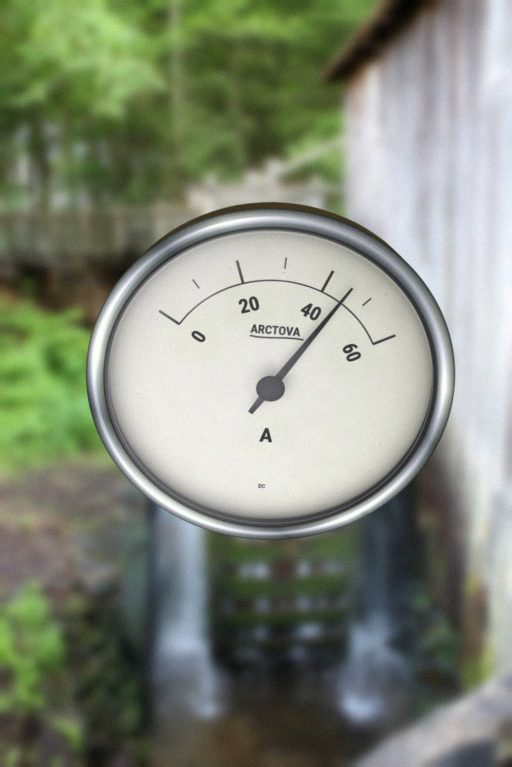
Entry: 45 A
